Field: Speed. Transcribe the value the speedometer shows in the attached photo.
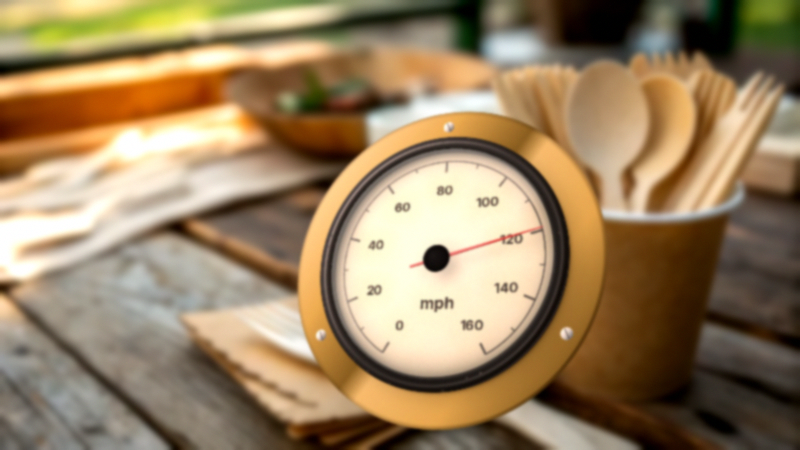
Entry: 120 mph
